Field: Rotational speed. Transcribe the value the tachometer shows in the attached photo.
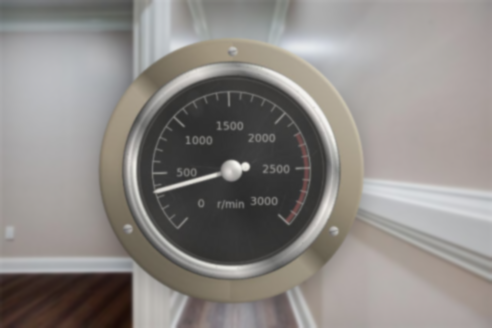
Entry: 350 rpm
